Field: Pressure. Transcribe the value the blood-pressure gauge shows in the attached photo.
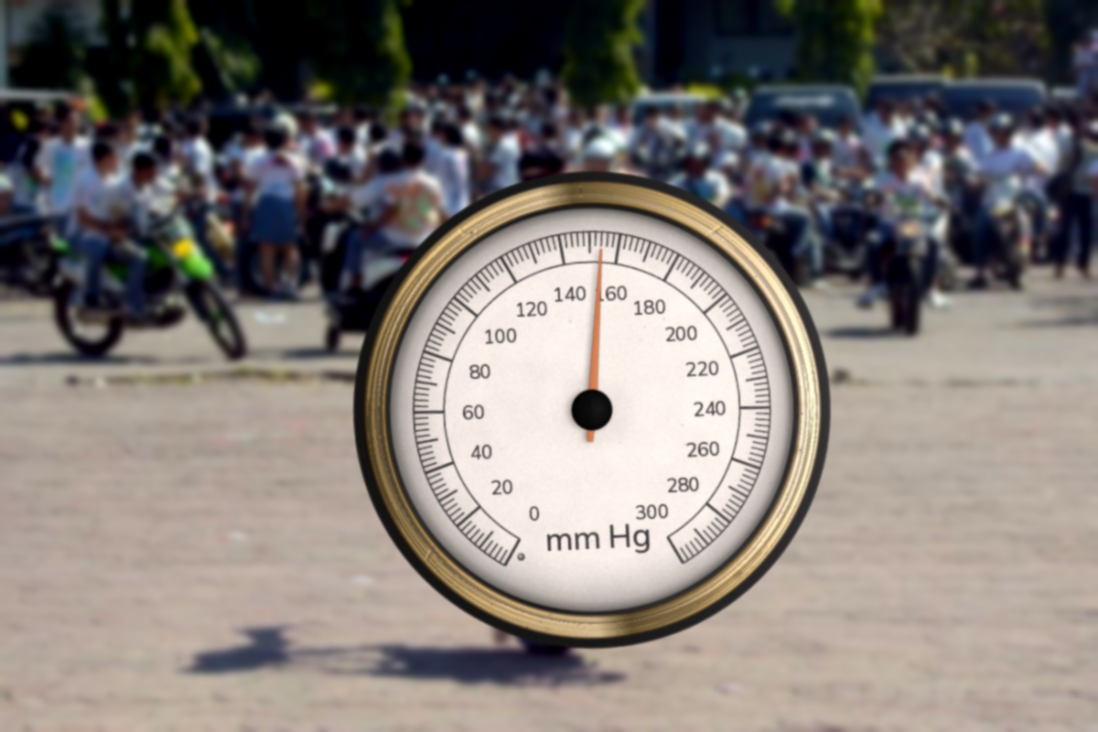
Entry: 154 mmHg
